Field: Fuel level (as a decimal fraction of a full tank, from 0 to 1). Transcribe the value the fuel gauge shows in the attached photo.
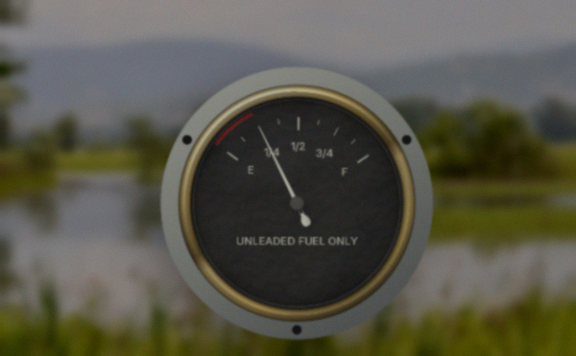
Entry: 0.25
